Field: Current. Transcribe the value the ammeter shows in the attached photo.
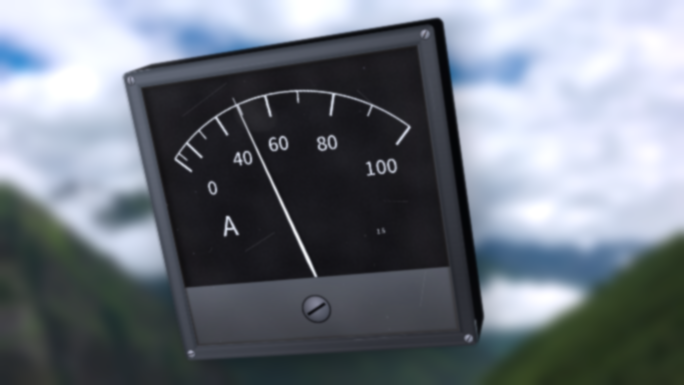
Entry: 50 A
